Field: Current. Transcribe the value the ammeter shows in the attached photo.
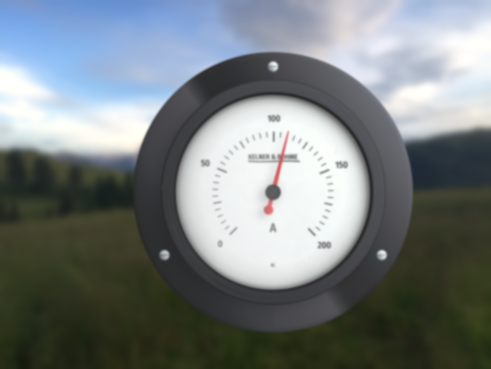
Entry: 110 A
